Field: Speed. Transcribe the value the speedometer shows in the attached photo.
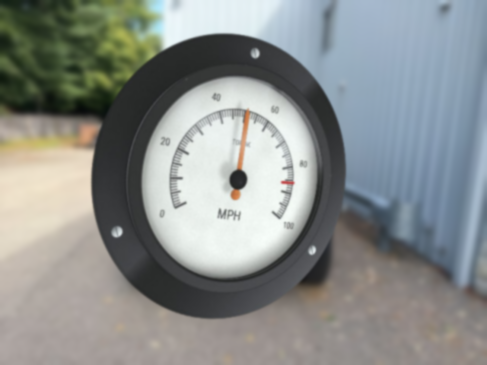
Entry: 50 mph
